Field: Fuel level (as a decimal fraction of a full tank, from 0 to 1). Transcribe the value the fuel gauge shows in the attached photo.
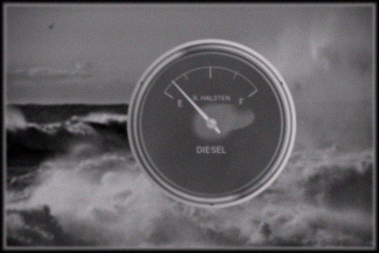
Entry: 0.125
